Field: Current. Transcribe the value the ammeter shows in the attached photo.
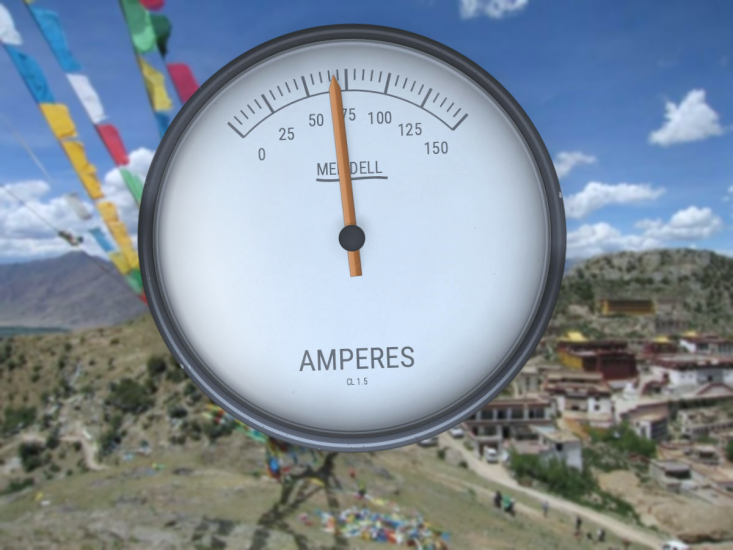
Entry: 67.5 A
